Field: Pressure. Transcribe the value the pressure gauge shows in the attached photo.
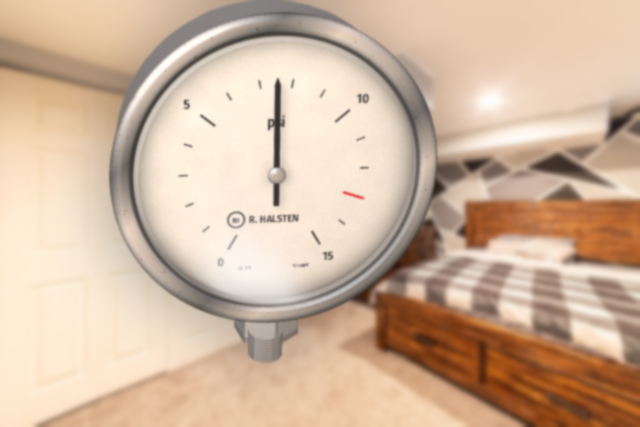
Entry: 7.5 psi
